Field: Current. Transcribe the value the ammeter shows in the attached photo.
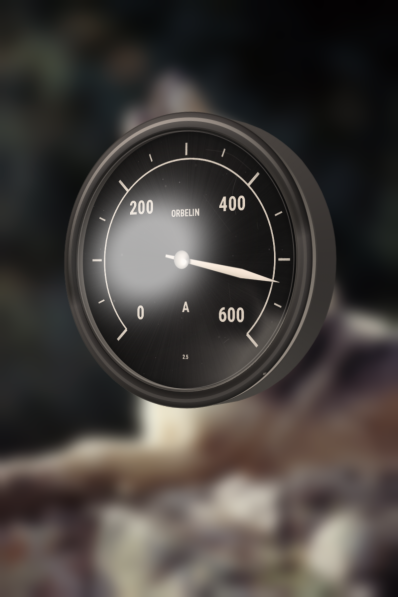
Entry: 525 A
